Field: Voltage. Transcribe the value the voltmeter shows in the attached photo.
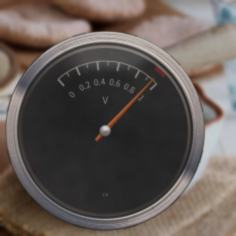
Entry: 0.95 V
